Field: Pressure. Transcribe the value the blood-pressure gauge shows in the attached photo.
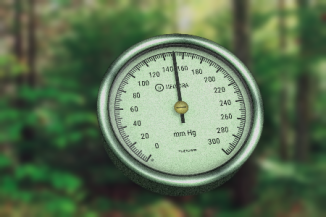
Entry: 150 mmHg
